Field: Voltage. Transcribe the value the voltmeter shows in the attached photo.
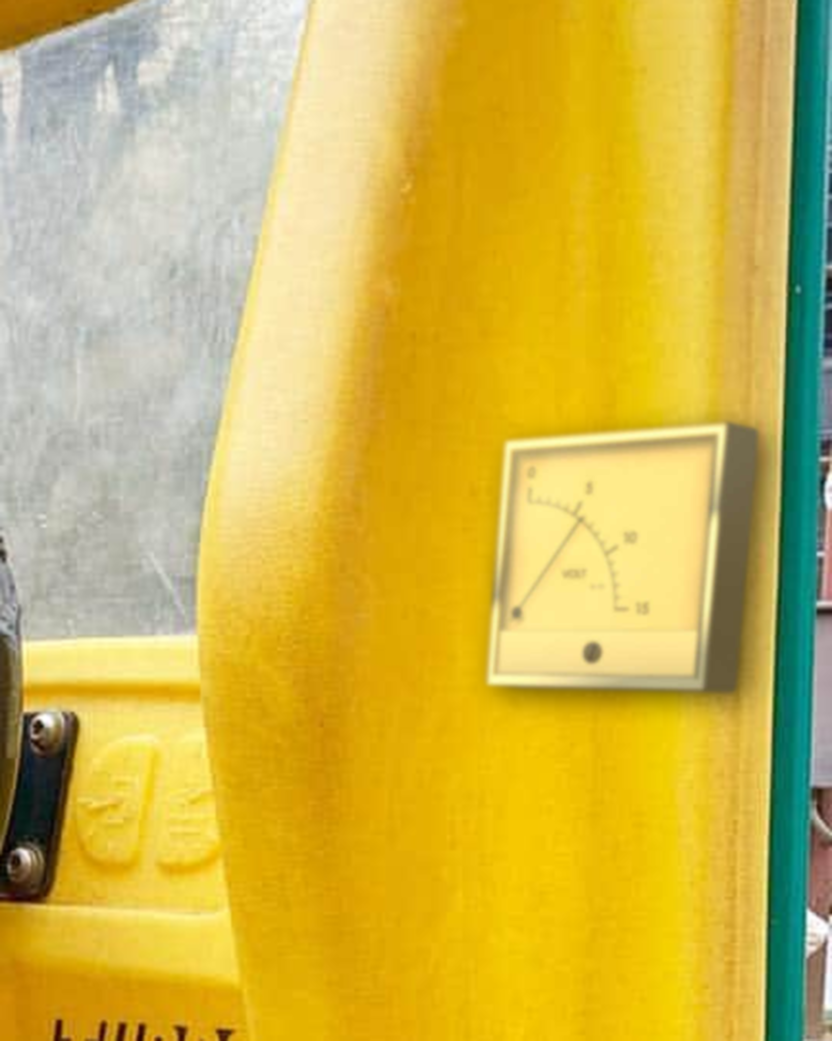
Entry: 6 V
